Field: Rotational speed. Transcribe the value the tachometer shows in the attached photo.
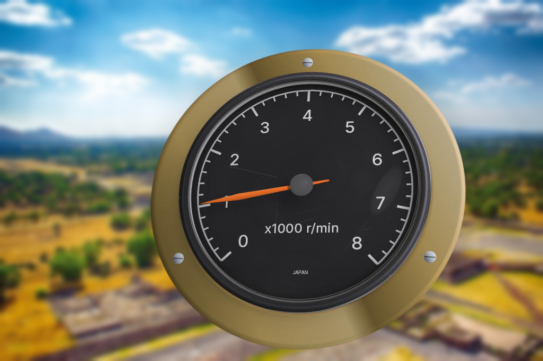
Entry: 1000 rpm
